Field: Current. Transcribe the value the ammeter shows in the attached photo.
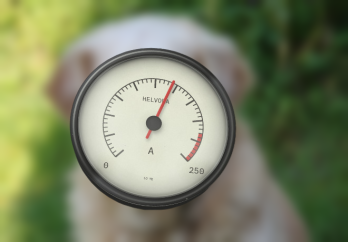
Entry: 145 A
